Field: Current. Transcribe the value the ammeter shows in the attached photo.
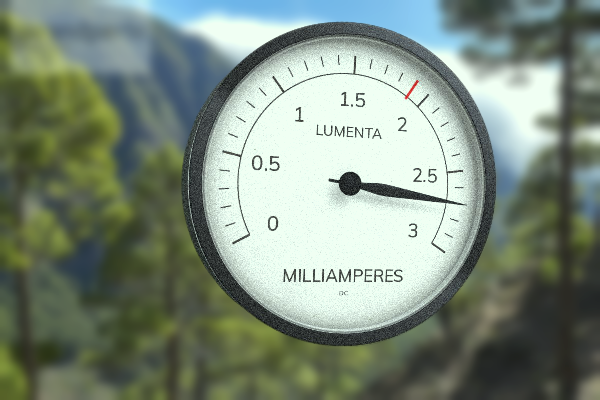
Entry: 2.7 mA
